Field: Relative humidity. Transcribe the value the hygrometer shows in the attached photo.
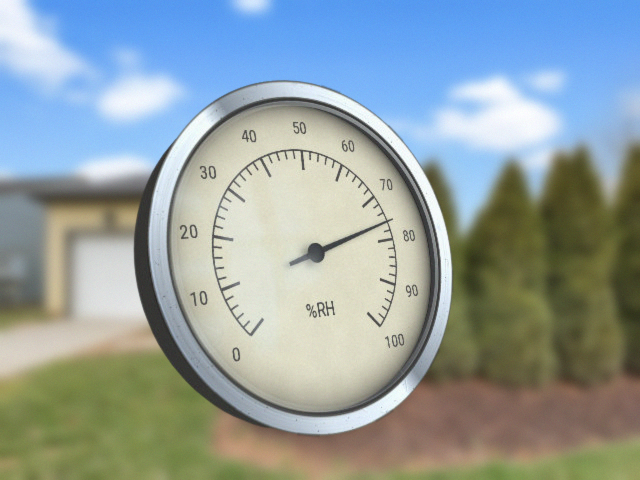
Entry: 76 %
